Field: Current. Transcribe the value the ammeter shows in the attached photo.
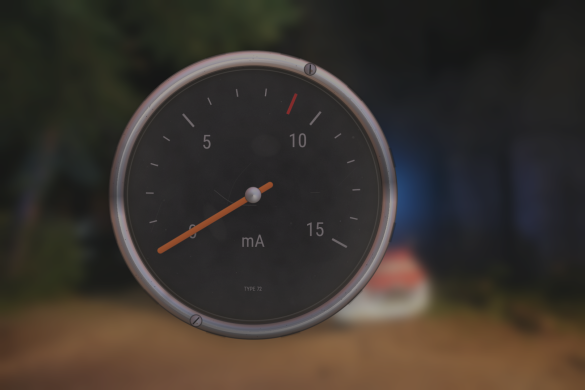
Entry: 0 mA
